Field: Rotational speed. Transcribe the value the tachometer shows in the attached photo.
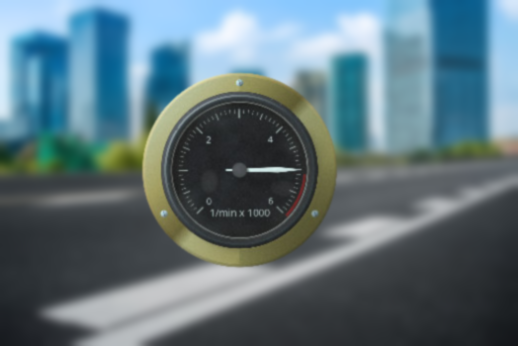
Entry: 5000 rpm
